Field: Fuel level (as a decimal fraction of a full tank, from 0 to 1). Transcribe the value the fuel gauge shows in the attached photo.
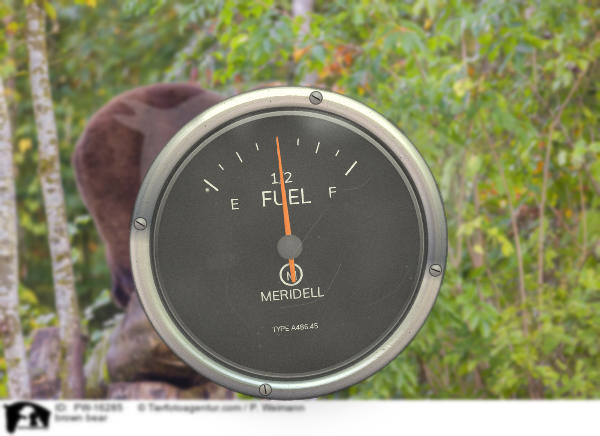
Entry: 0.5
